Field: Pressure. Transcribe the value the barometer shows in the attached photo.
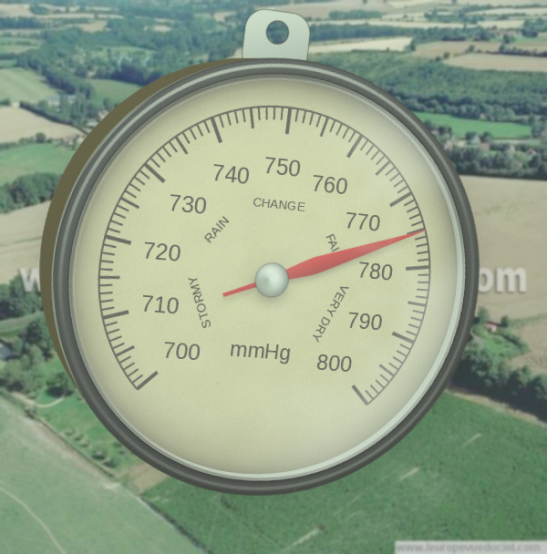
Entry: 775 mmHg
